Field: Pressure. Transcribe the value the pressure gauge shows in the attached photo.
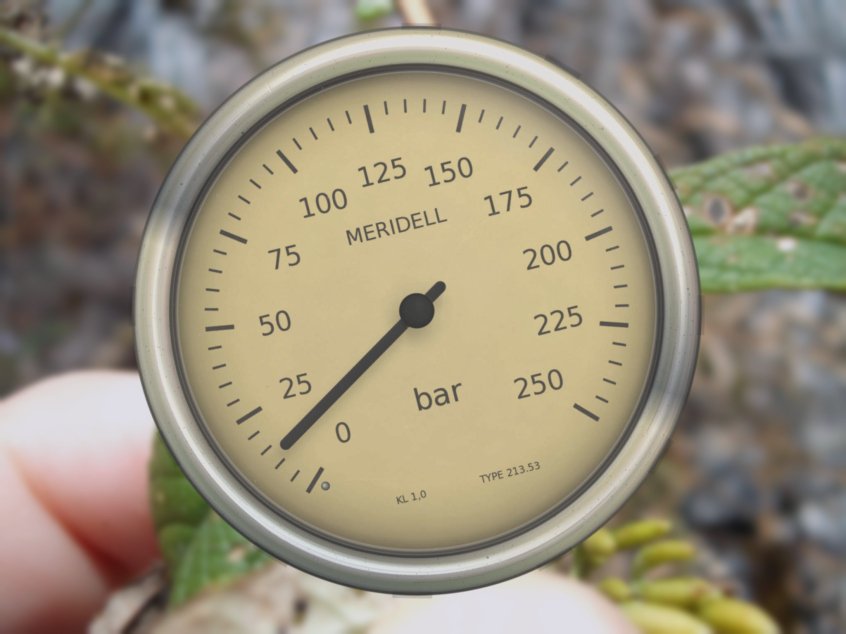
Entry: 12.5 bar
